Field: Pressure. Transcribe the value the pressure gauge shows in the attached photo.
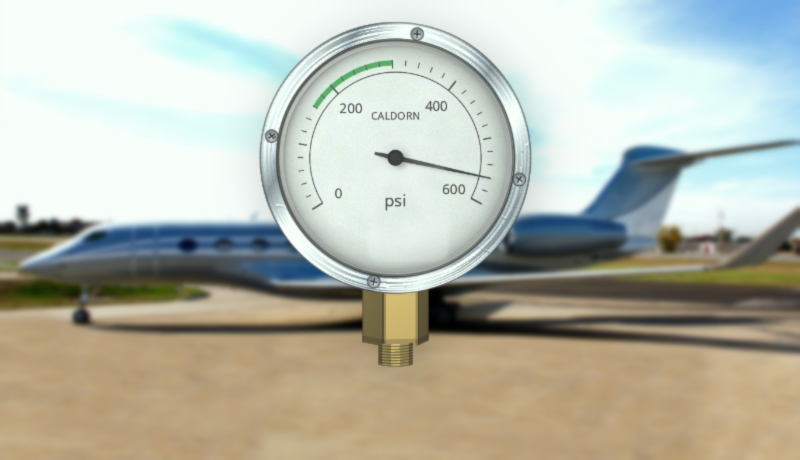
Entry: 560 psi
